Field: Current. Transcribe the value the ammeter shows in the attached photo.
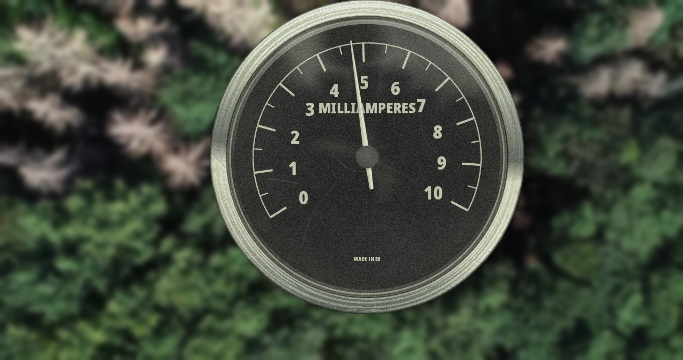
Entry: 4.75 mA
